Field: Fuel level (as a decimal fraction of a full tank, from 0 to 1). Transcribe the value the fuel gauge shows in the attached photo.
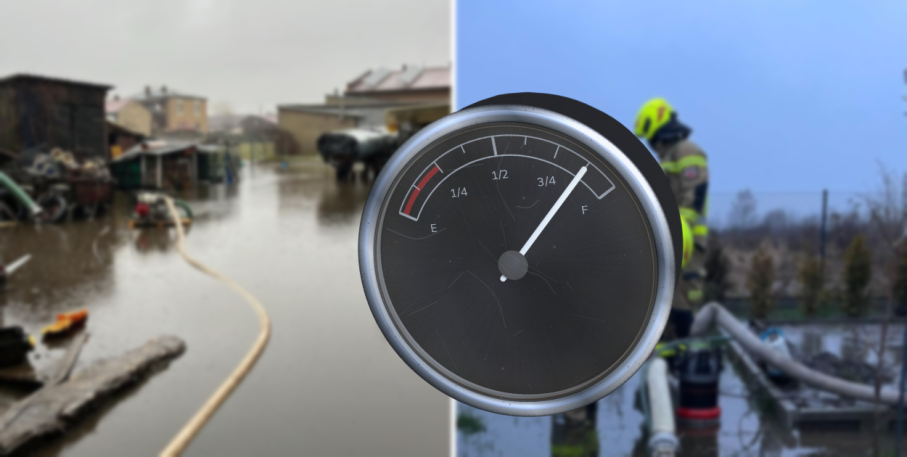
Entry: 0.875
